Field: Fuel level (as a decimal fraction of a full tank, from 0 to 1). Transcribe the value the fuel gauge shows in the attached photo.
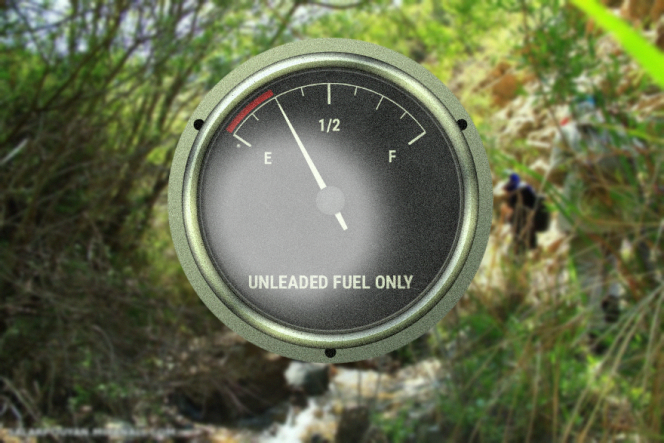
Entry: 0.25
